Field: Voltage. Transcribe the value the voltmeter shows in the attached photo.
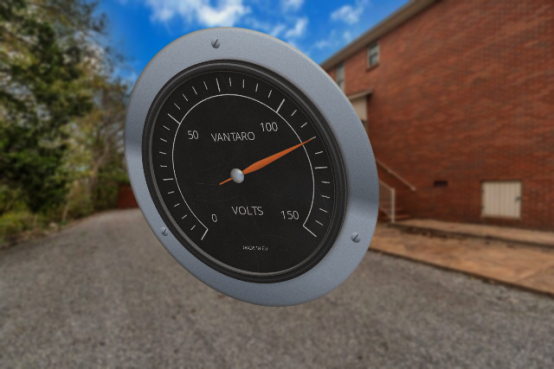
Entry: 115 V
